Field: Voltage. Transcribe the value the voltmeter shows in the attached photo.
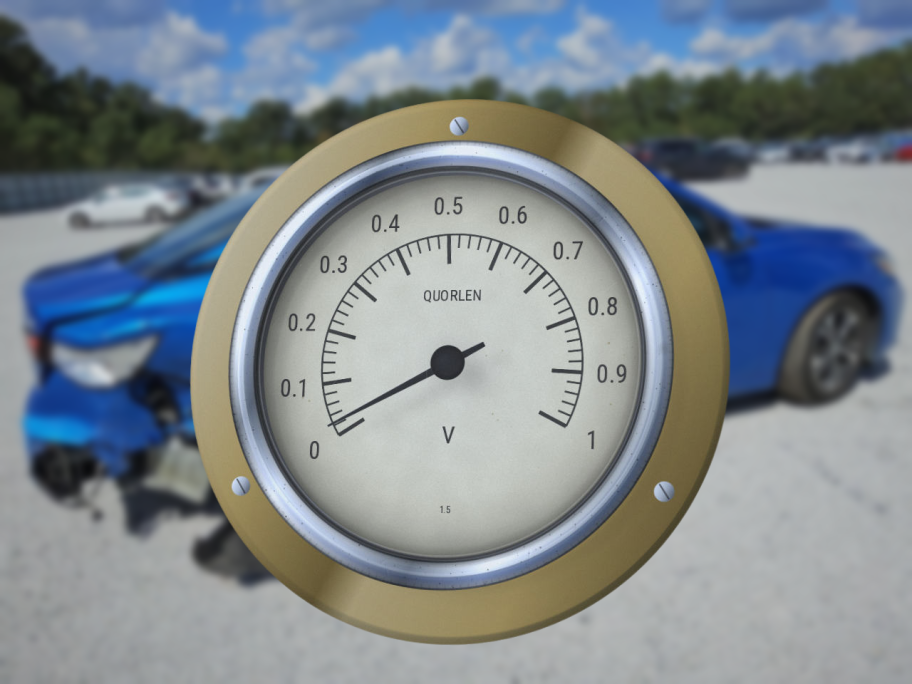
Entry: 0.02 V
